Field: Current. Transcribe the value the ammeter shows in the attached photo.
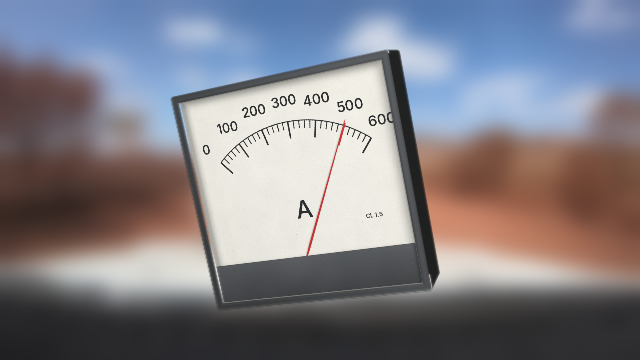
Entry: 500 A
